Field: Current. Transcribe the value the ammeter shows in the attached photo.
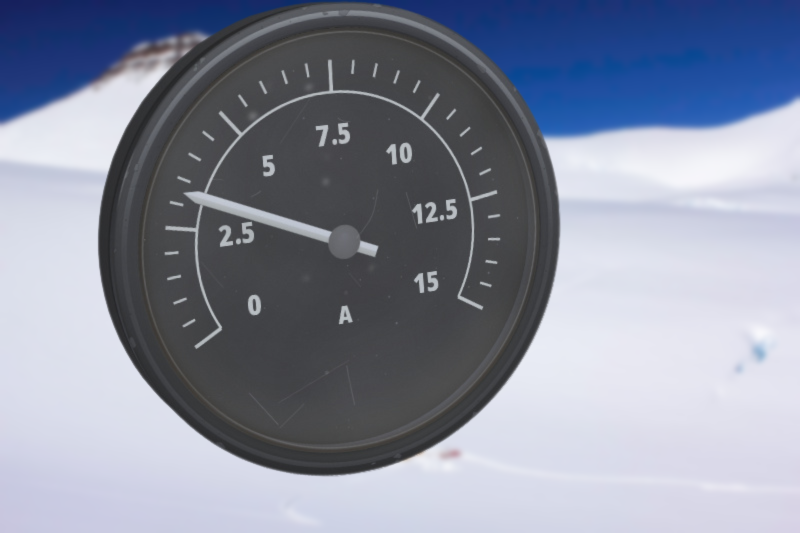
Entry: 3.25 A
